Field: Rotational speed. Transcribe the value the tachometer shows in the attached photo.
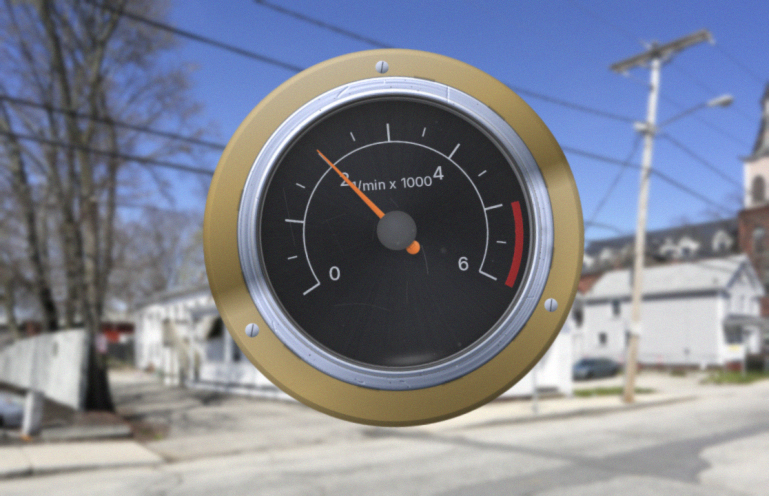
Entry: 2000 rpm
